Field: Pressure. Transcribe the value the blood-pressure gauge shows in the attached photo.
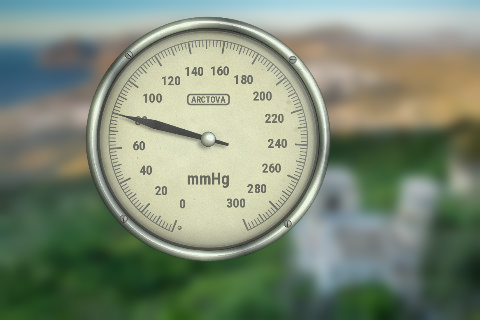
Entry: 80 mmHg
